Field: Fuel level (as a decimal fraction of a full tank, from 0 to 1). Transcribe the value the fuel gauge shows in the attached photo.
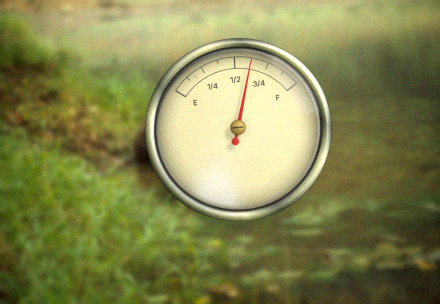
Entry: 0.625
